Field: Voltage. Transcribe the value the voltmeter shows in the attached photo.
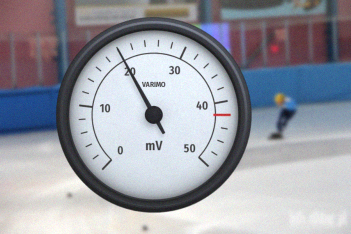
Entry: 20 mV
